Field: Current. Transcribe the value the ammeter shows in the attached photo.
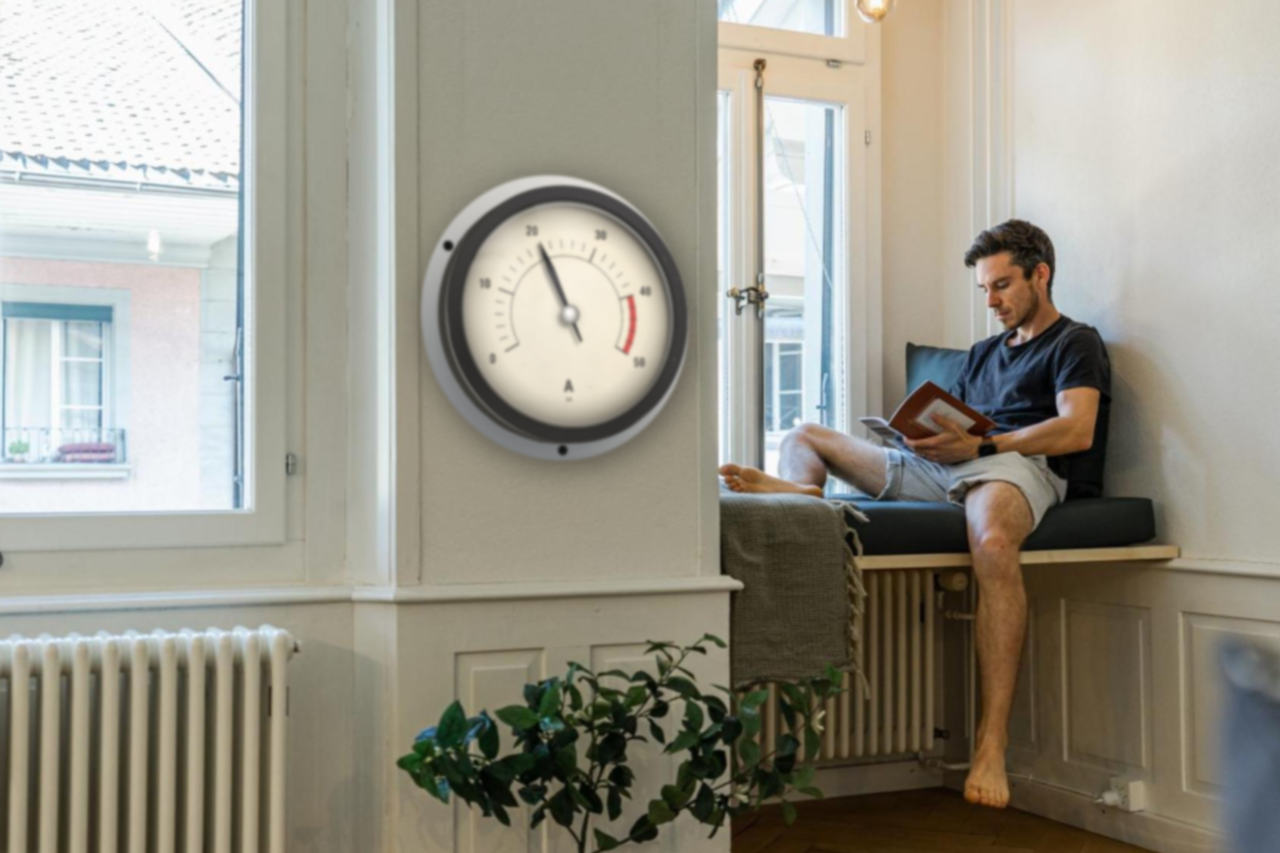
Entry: 20 A
